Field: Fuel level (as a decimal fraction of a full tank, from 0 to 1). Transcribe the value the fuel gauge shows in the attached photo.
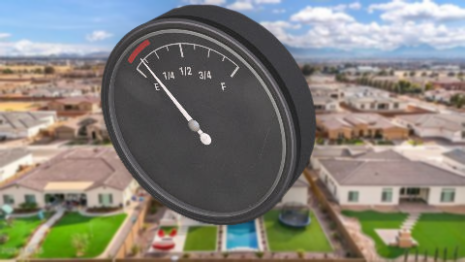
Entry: 0.125
